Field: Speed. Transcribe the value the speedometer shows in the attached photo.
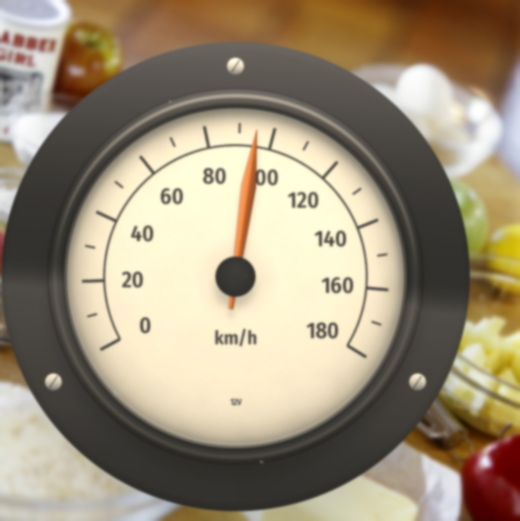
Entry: 95 km/h
